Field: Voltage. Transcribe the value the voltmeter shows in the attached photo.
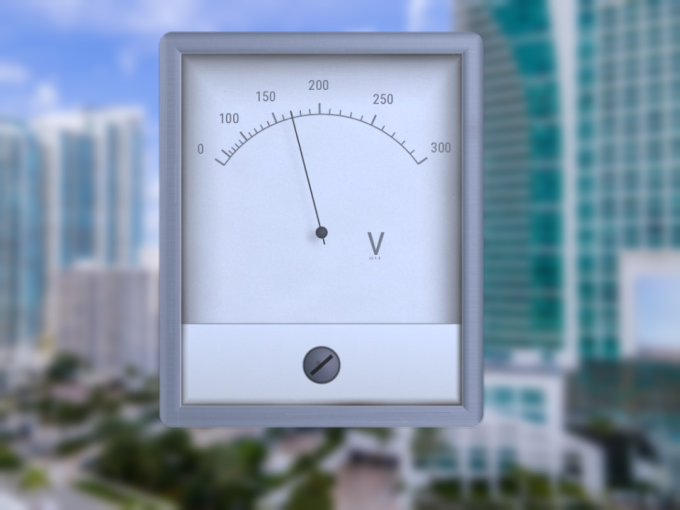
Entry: 170 V
